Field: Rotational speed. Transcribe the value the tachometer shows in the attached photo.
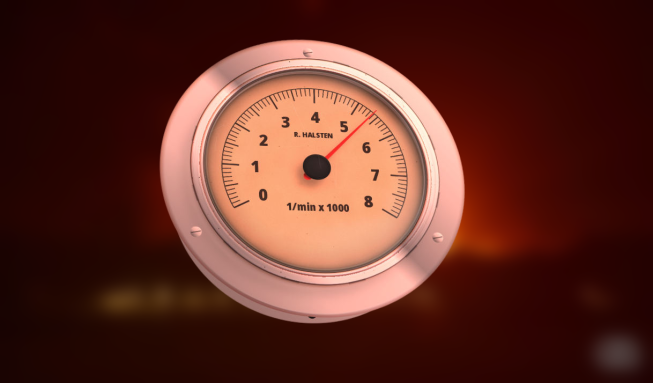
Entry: 5400 rpm
